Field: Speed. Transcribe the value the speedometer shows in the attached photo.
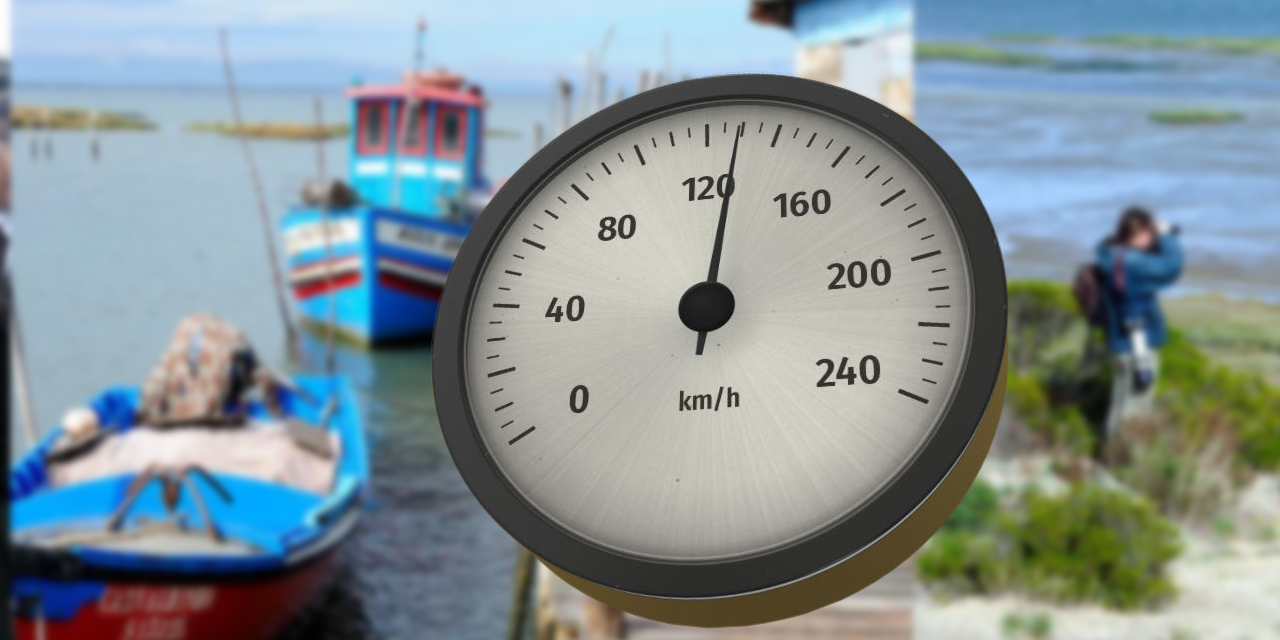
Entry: 130 km/h
